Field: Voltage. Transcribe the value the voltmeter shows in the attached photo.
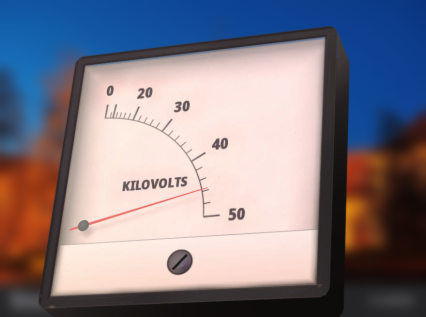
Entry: 46 kV
